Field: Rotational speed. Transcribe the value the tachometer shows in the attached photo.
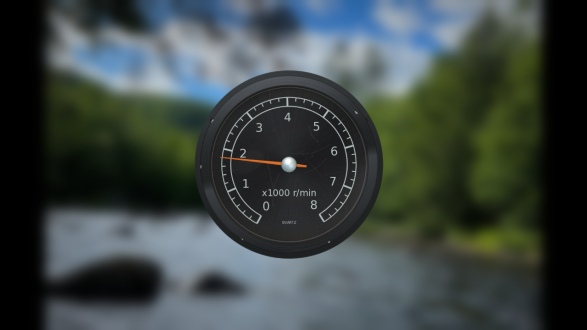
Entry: 1800 rpm
